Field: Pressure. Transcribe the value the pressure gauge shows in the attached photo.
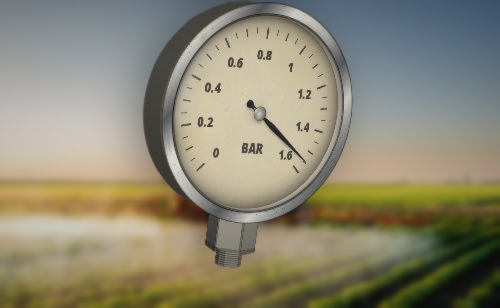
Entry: 1.55 bar
